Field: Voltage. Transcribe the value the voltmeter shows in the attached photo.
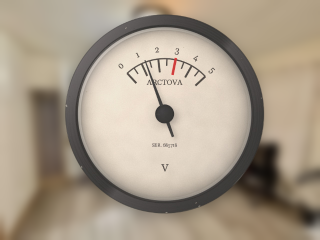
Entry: 1.25 V
